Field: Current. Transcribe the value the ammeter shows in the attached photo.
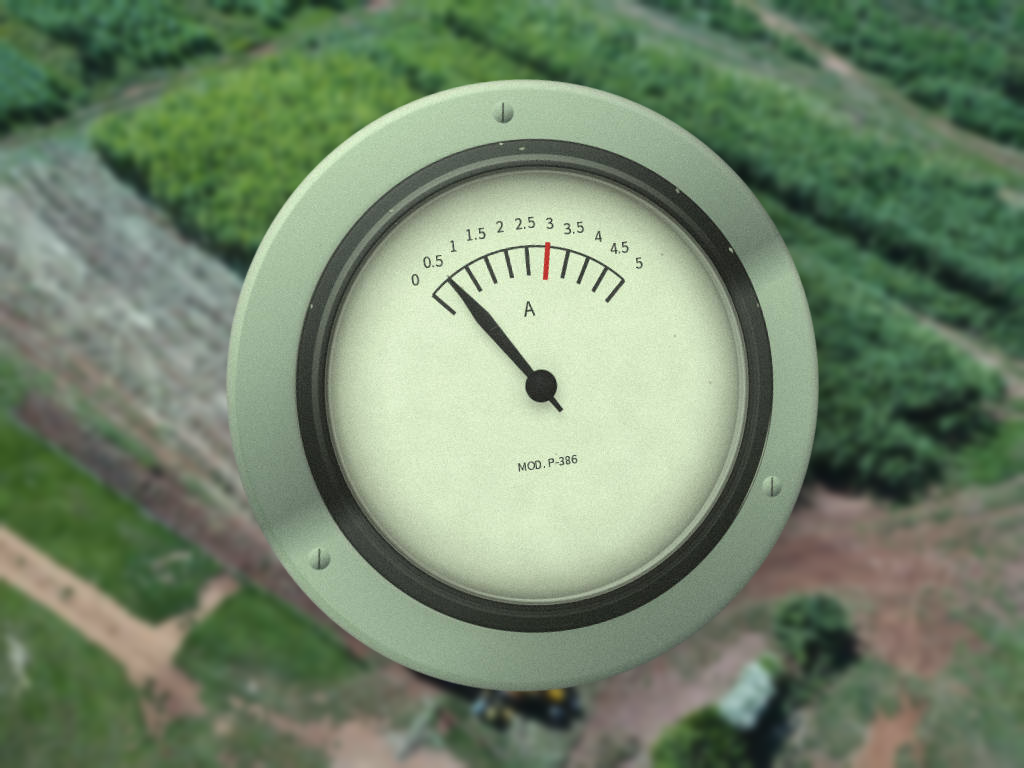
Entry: 0.5 A
